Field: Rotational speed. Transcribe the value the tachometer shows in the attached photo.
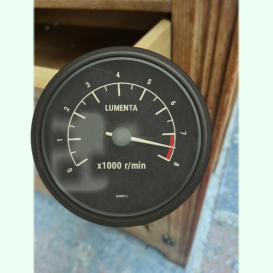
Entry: 7500 rpm
